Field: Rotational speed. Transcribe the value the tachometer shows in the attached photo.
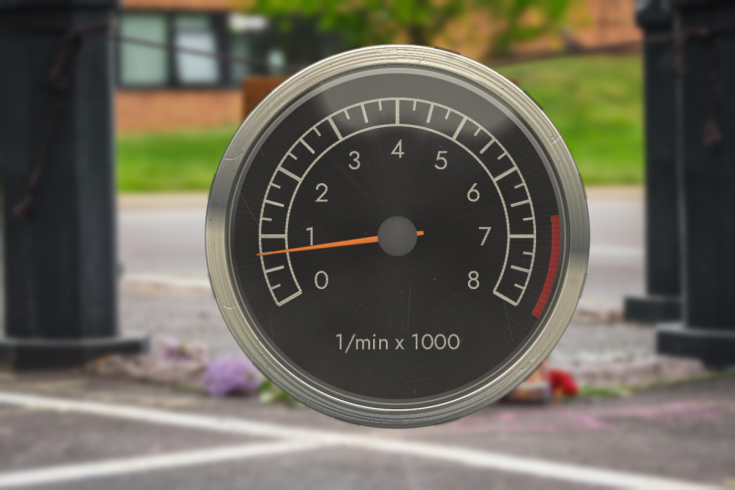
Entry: 750 rpm
